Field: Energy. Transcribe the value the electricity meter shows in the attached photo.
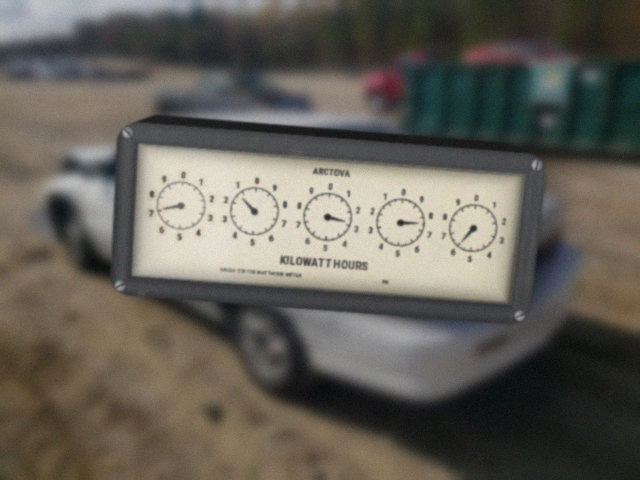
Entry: 71276 kWh
